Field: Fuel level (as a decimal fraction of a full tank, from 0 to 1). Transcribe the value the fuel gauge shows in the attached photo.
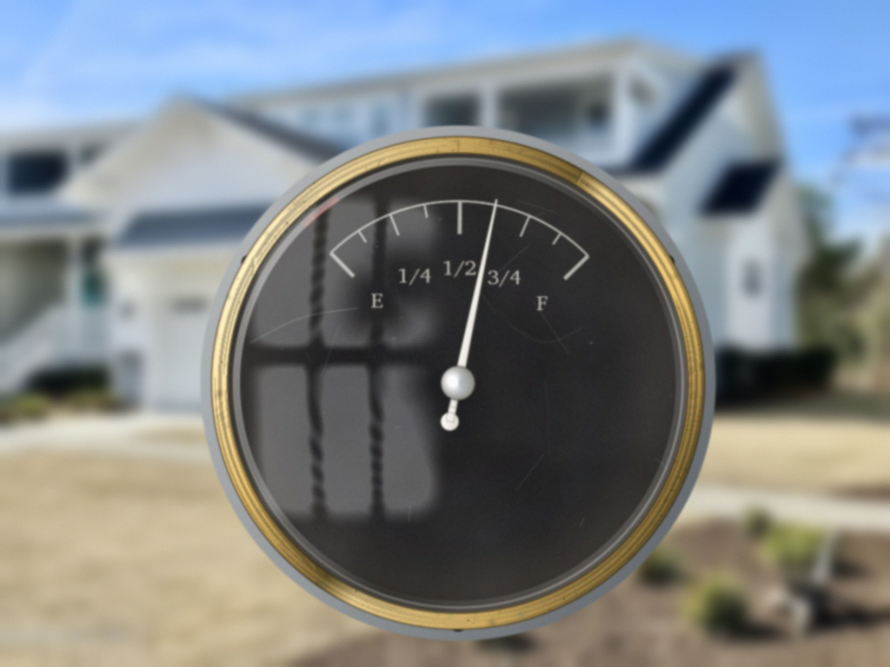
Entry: 0.625
